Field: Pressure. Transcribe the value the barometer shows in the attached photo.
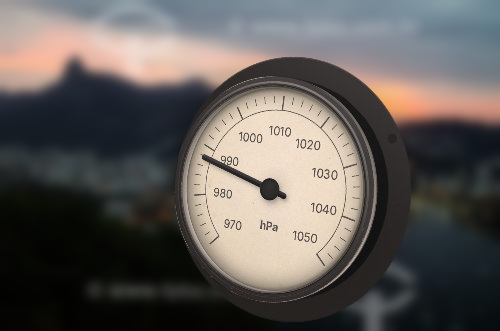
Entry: 988 hPa
